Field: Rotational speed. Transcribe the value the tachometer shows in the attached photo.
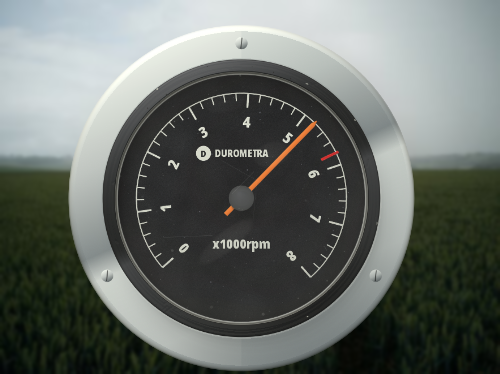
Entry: 5200 rpm
